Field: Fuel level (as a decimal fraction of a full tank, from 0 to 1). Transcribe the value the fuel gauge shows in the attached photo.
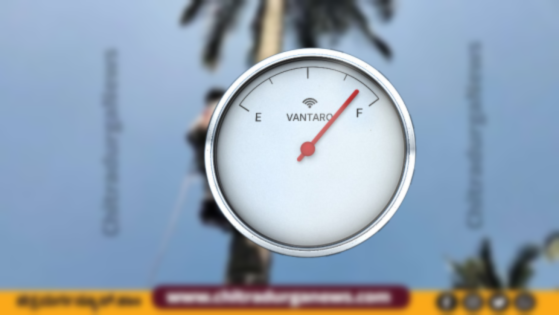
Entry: 0.875
